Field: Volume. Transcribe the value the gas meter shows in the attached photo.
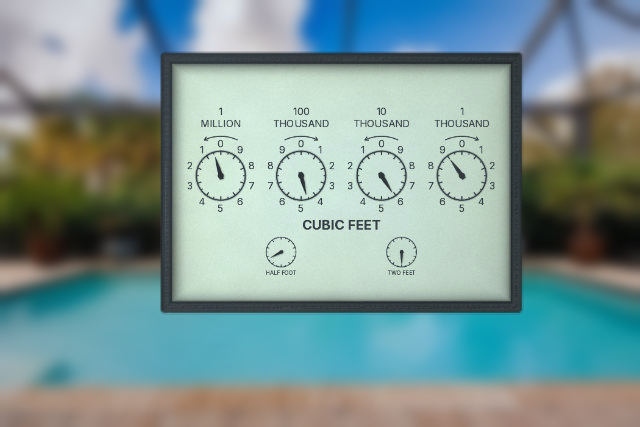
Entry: 45900 ft³
